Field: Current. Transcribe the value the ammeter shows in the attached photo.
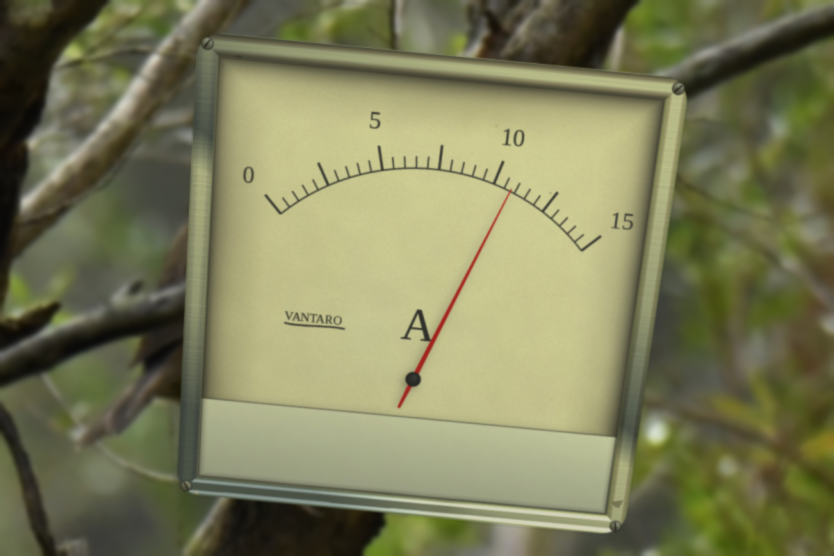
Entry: 10.75 A
